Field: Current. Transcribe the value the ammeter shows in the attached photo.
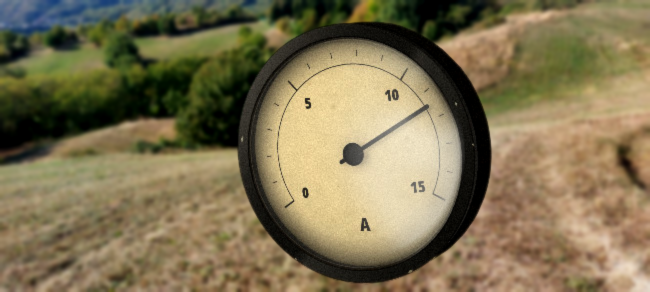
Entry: 11.5 A
